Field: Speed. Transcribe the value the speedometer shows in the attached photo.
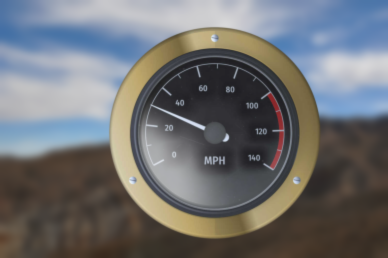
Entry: 30 mph
